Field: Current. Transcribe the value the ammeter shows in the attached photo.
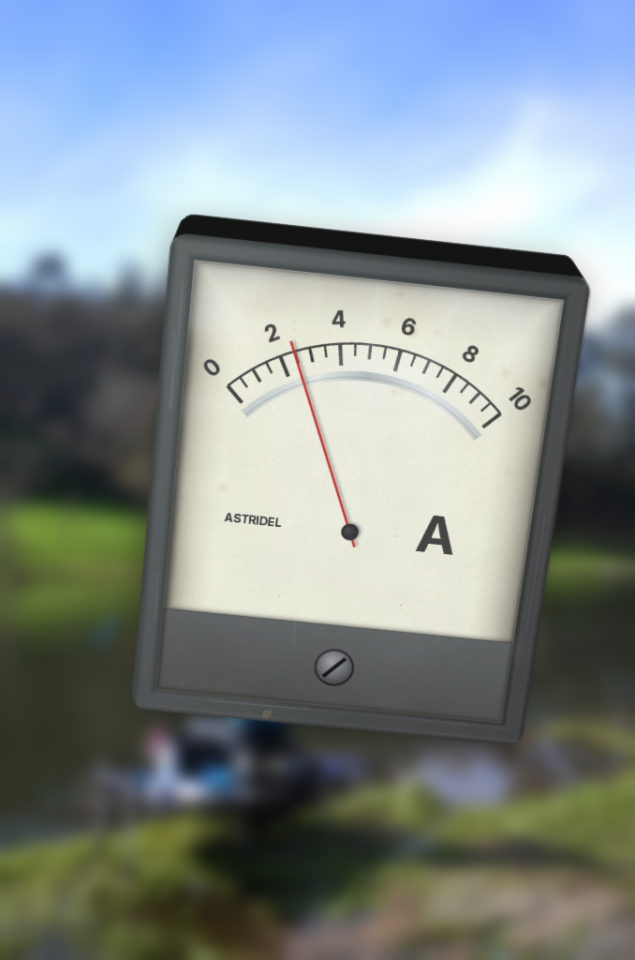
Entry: 2.5 A
